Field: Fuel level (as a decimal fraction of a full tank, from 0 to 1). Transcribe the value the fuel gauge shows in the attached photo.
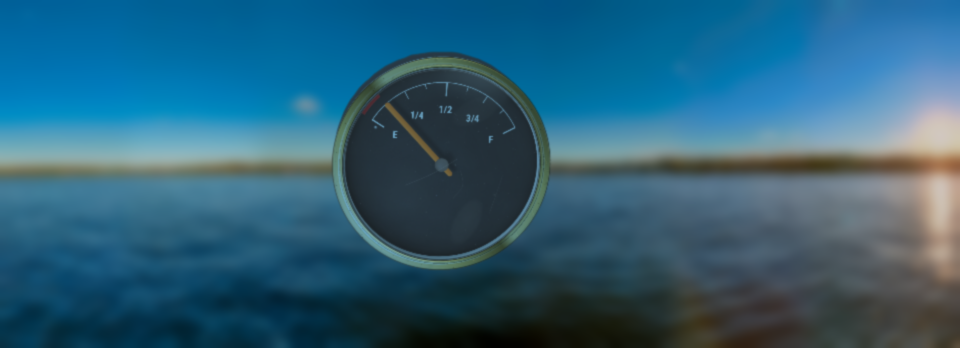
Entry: 0.125
